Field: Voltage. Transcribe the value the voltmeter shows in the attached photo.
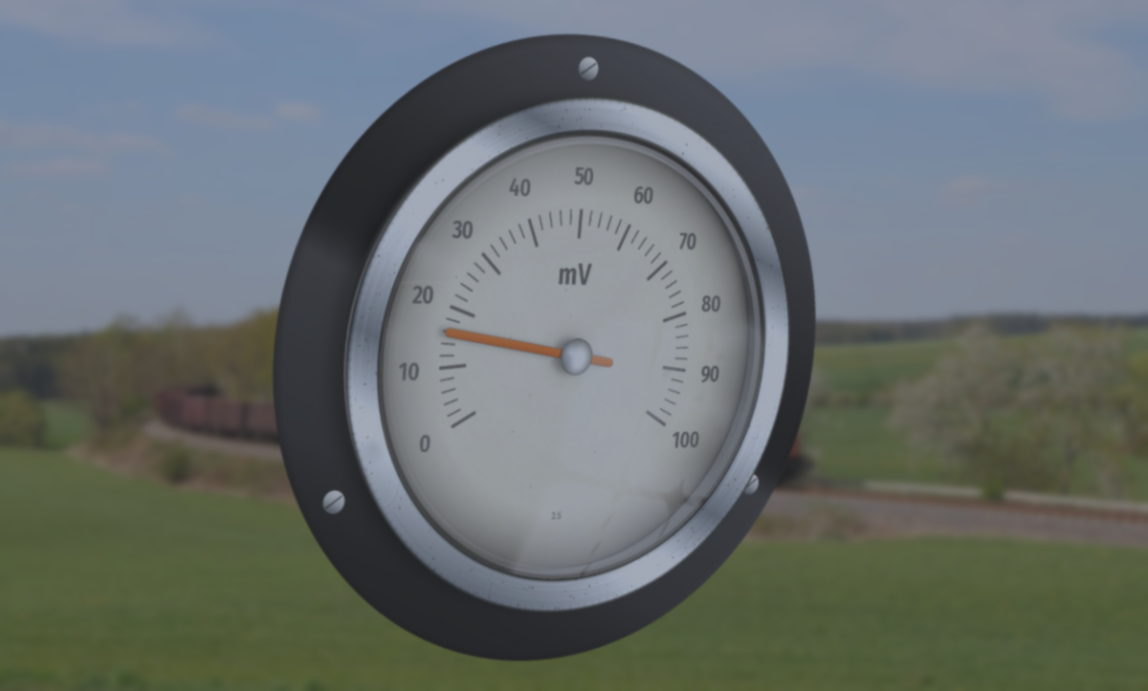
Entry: 16 mV
